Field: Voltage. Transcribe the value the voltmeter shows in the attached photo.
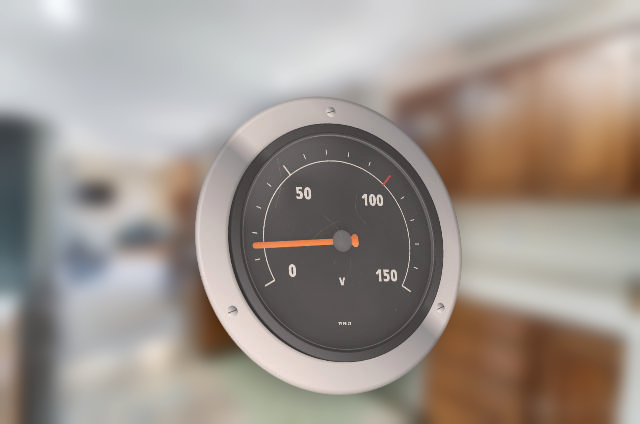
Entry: 15 V
